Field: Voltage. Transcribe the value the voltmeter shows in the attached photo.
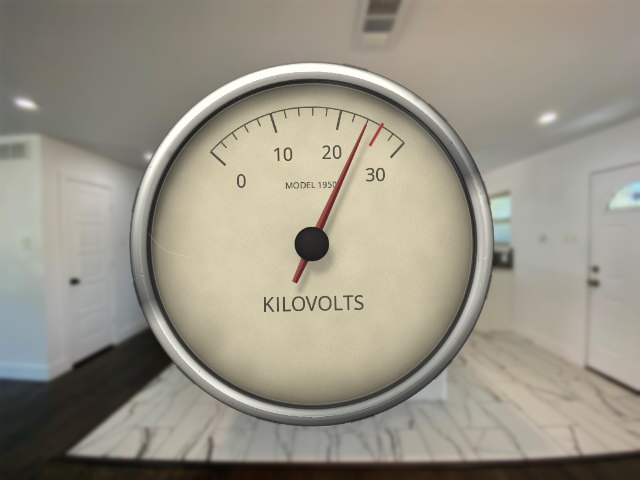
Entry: 24 kV
